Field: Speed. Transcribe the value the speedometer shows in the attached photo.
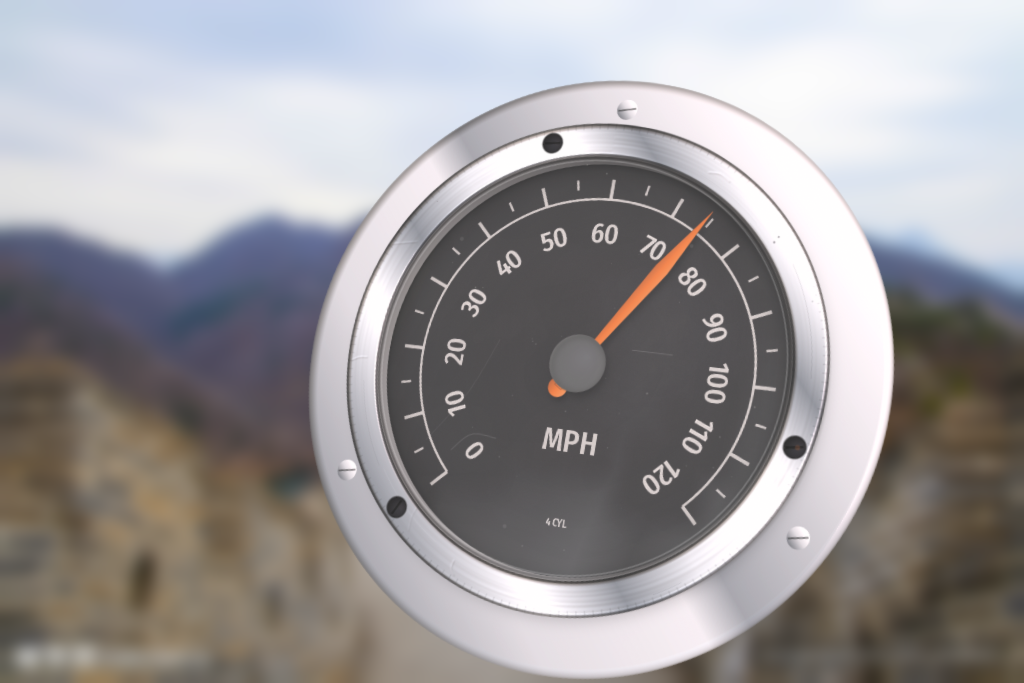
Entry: 75 mph
